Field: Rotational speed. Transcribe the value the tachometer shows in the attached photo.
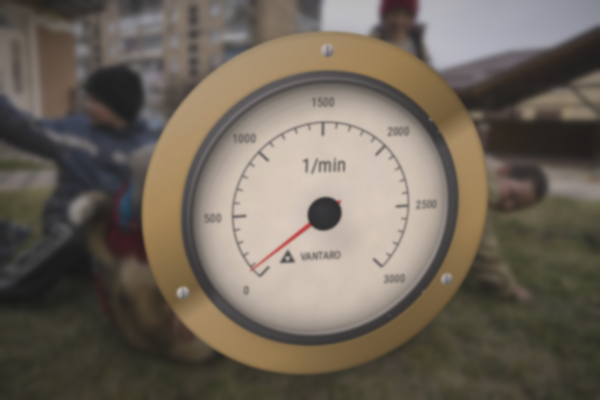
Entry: 100 rpm
